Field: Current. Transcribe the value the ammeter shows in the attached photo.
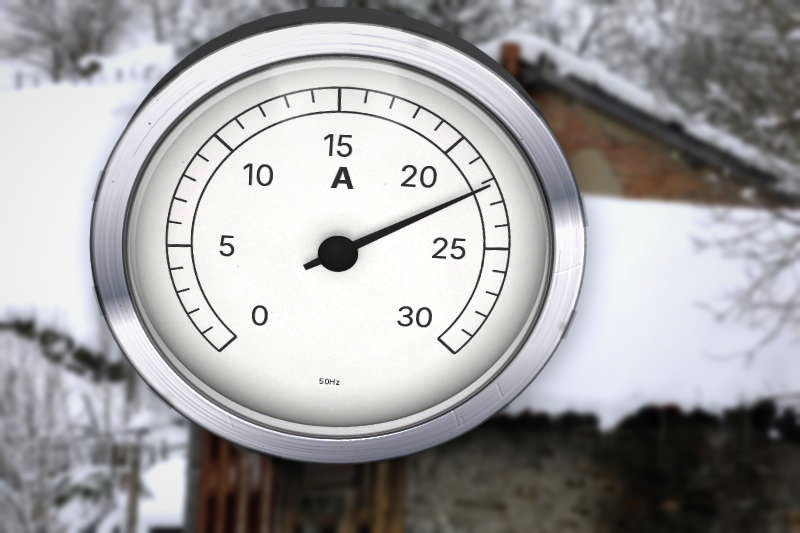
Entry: 22 A
